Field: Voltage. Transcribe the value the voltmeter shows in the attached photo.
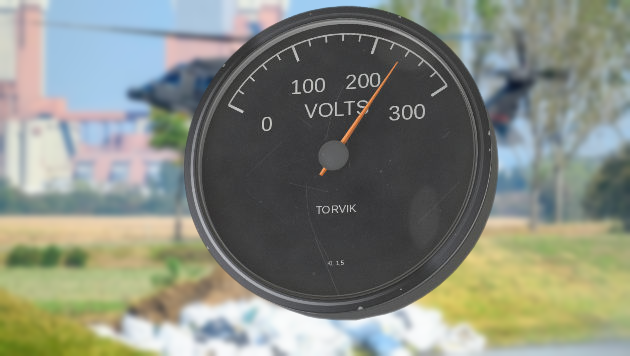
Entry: 240 V
